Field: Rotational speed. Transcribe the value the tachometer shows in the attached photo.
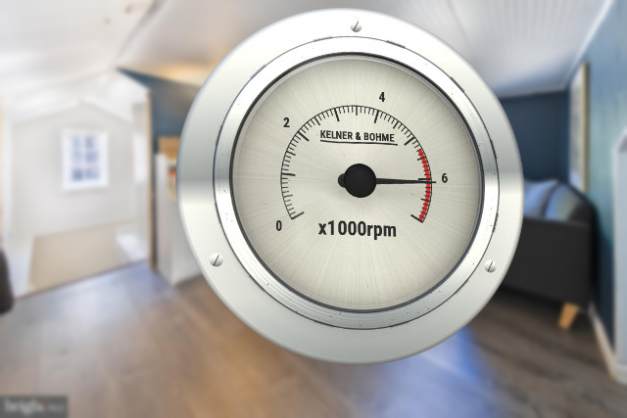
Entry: 6100 rpm
